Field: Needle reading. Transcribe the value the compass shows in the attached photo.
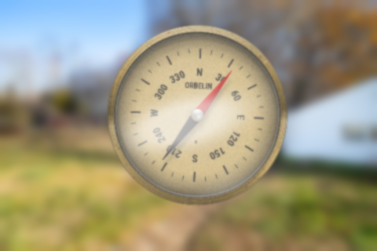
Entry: 35 °
